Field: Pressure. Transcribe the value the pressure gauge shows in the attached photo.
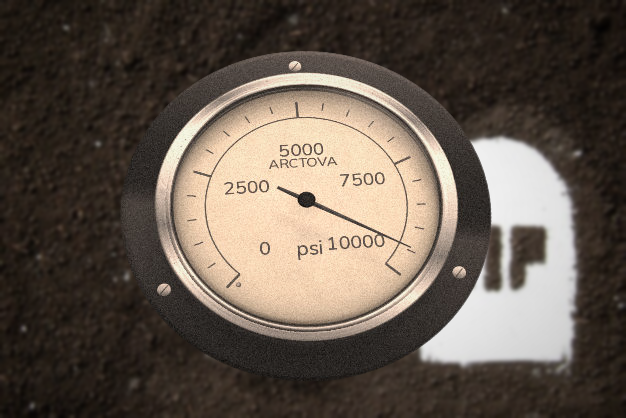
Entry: 9500 psi
